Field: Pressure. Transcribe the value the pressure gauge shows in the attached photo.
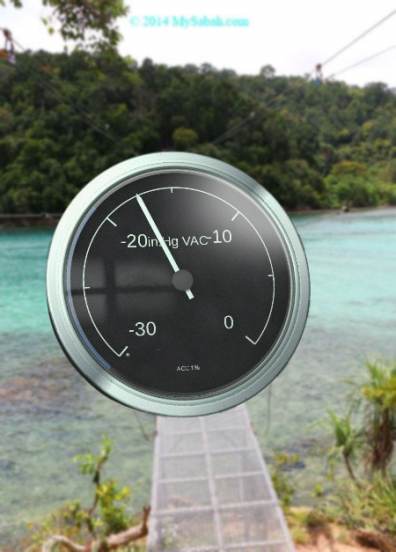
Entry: -17.5 inHg
